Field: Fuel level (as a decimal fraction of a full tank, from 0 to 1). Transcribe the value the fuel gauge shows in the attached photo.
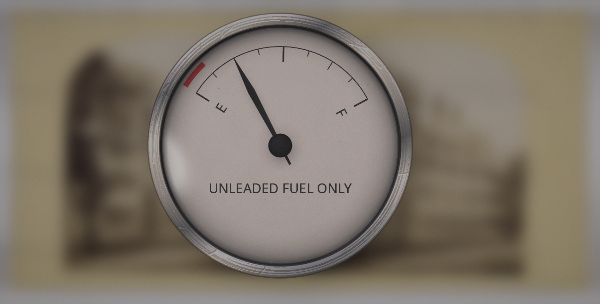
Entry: 0.25
